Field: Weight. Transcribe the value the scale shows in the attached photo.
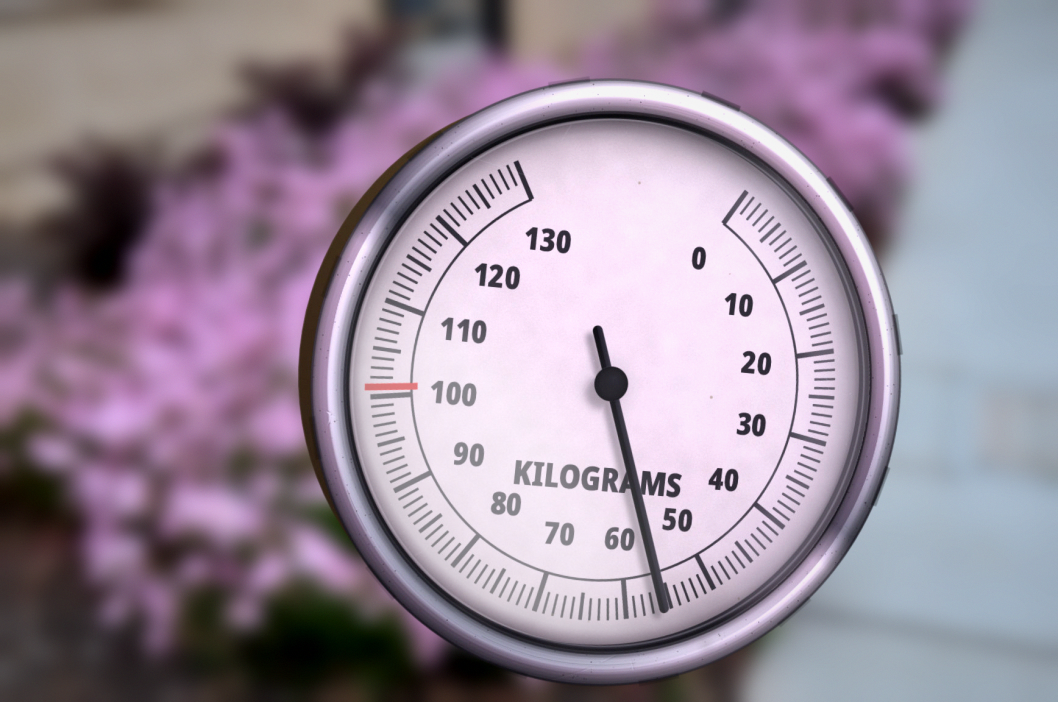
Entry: 56 kg
